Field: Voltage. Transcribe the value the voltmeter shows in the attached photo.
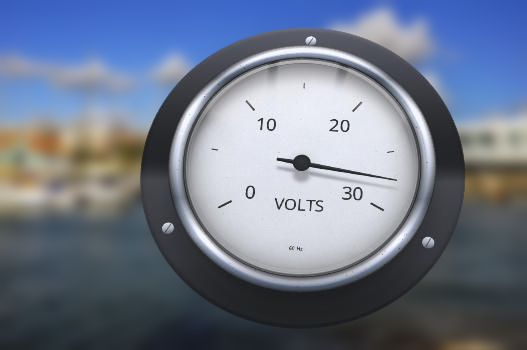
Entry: 27.5 V
